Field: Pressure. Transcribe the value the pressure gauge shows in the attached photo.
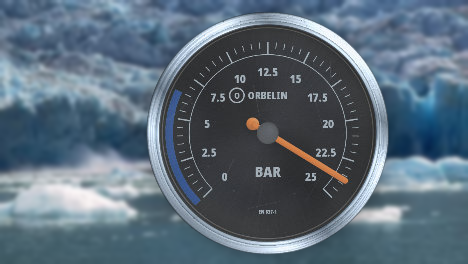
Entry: 23.75 bar
